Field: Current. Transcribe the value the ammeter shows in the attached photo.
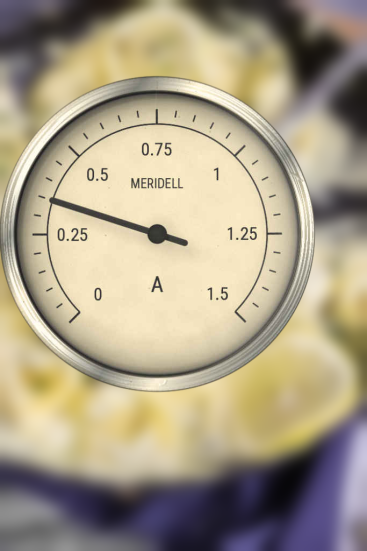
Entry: 0.35 A
